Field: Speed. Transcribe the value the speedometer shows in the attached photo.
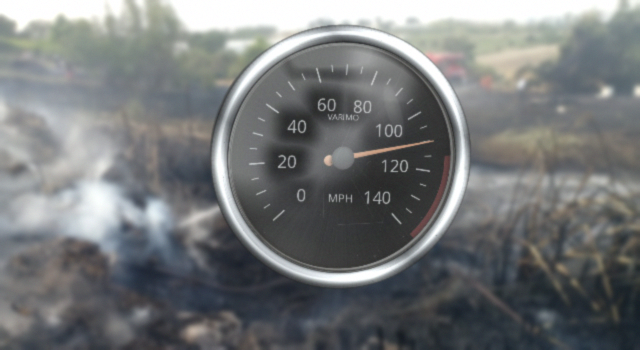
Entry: 110 mph
